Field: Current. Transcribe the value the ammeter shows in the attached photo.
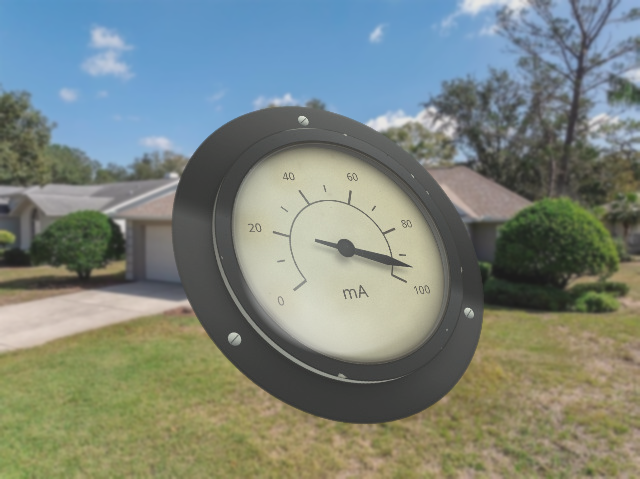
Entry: 95 mA
